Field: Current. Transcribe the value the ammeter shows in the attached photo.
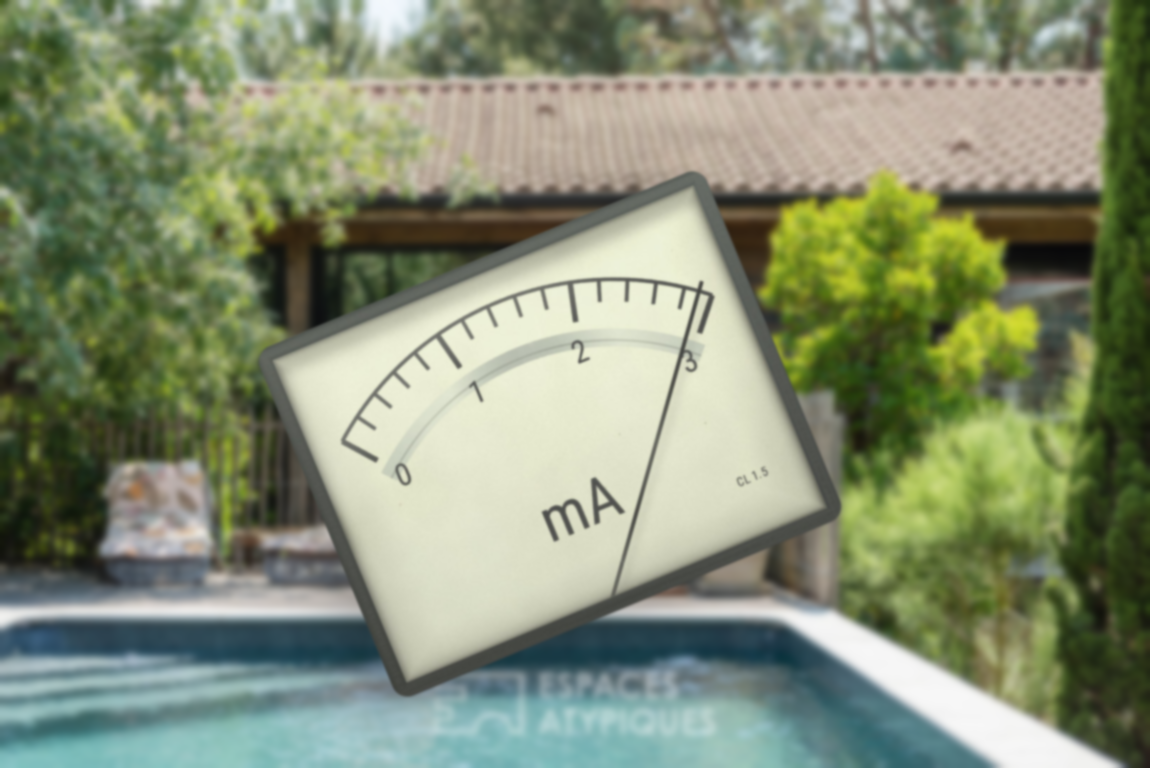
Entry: 2.9 mA
